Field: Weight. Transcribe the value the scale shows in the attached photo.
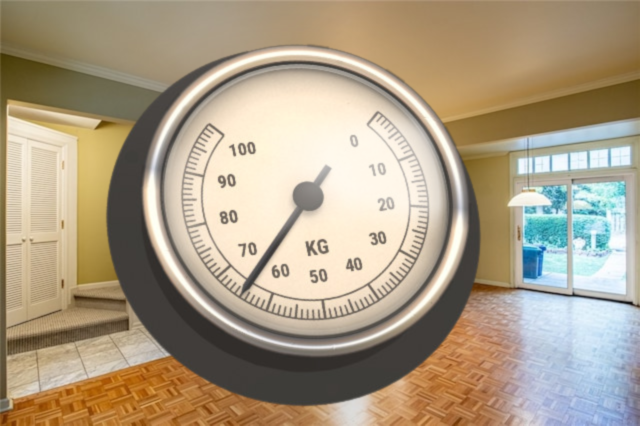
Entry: 65 kg
